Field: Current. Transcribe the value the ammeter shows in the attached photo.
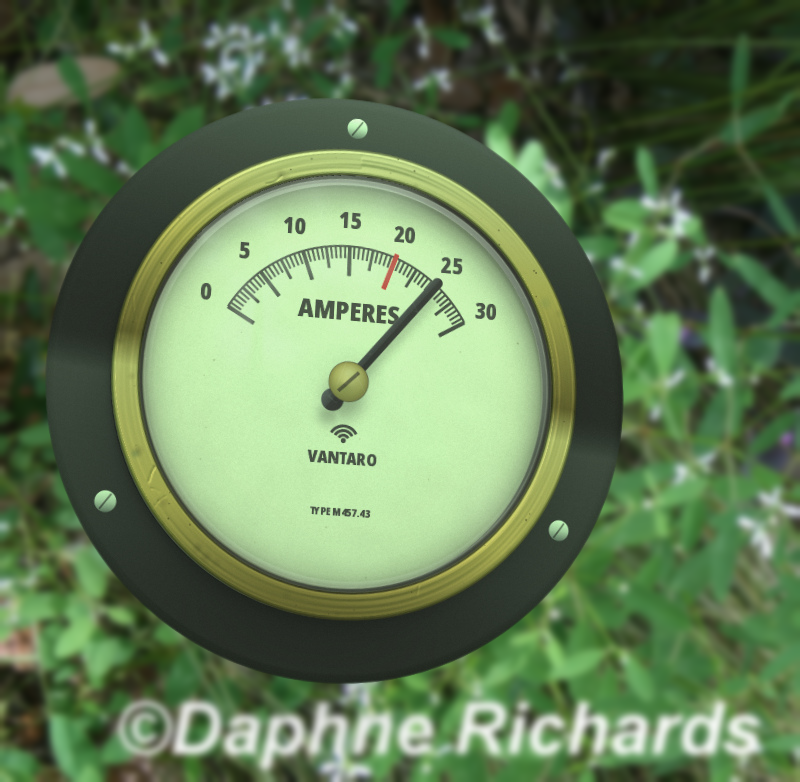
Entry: 25 A
